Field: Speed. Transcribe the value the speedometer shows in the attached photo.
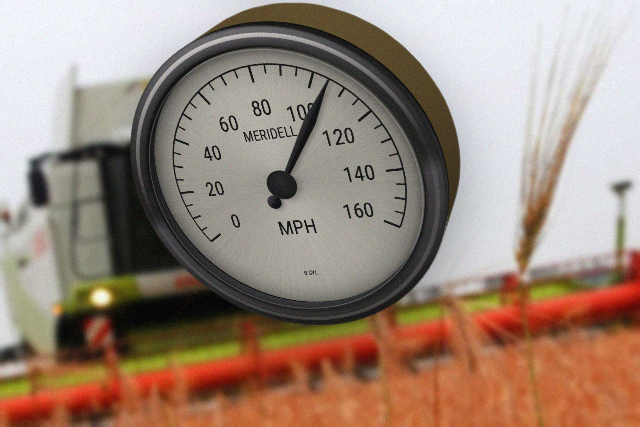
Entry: 105 mph
